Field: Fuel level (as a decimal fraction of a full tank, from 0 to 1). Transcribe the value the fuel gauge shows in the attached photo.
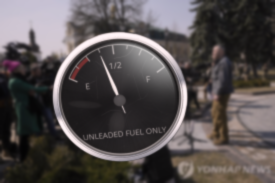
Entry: 0.375
